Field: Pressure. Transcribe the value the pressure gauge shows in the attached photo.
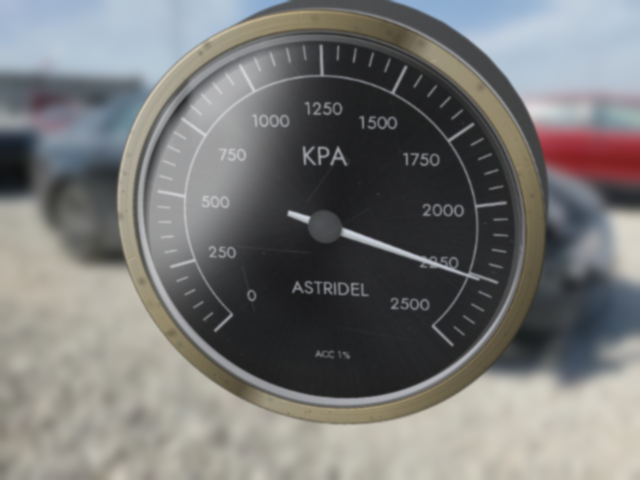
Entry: 2250 kPa
